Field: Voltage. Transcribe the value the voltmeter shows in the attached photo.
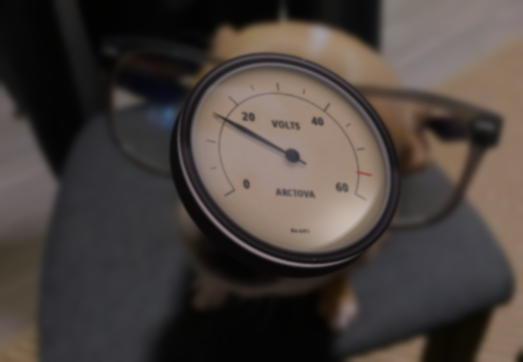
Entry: 15 V
